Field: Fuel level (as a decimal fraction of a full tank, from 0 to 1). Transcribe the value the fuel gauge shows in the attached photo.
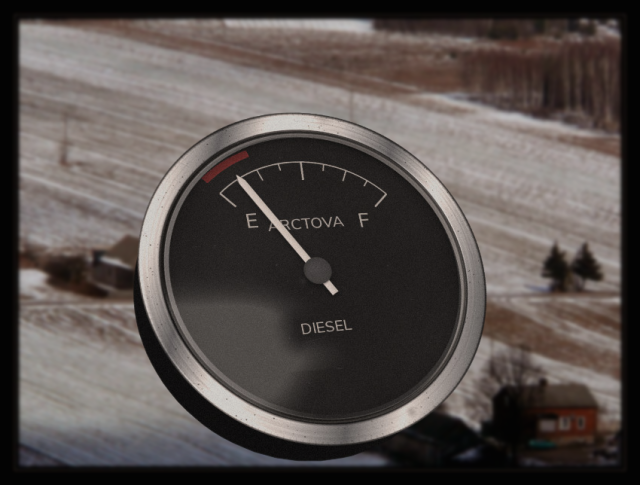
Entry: 0.125
